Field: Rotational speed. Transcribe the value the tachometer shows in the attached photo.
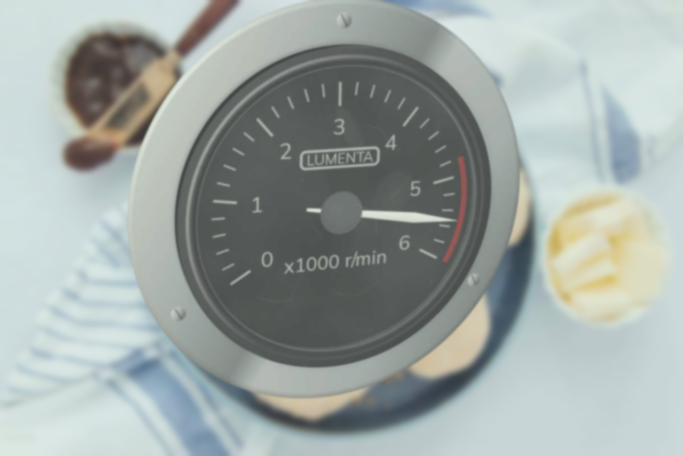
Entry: 5500 rpm
